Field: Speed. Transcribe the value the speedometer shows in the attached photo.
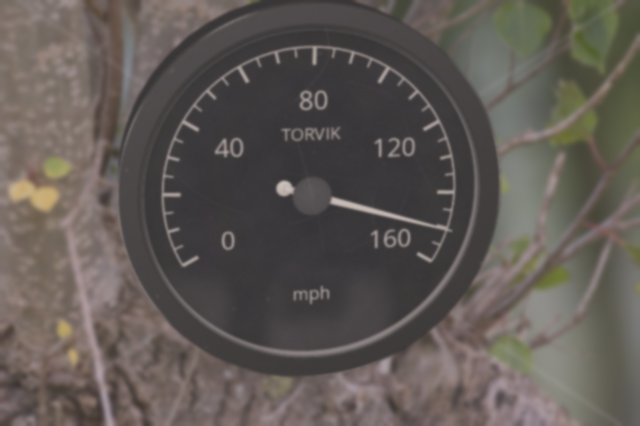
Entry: 150 mph
